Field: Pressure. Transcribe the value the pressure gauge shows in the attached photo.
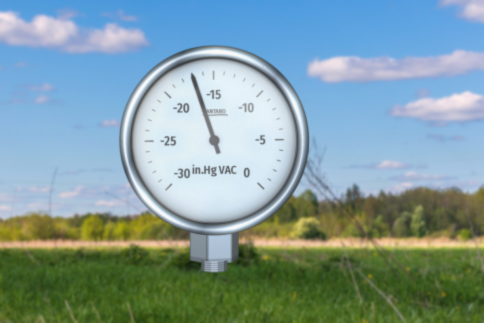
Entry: -17 inHg
